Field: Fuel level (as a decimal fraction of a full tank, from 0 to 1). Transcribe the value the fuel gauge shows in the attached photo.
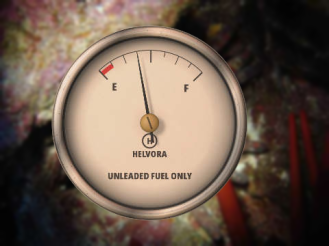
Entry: 0.375
